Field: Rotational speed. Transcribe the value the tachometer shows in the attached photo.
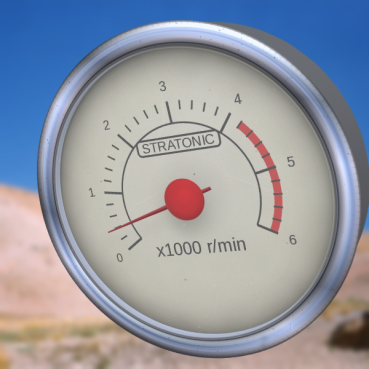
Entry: 400 rpm
